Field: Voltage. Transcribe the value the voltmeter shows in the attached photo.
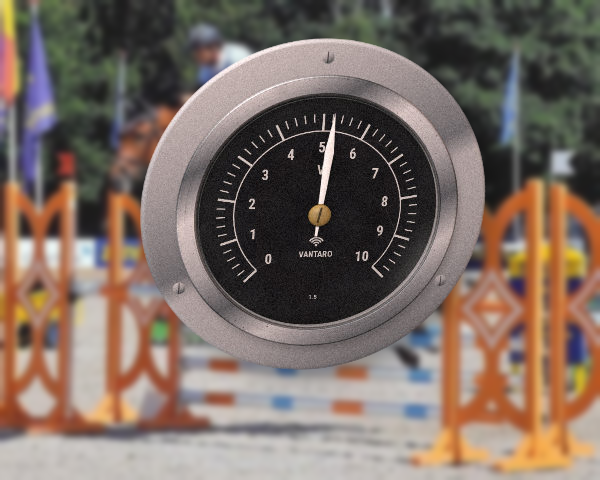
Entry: 5.2 V
